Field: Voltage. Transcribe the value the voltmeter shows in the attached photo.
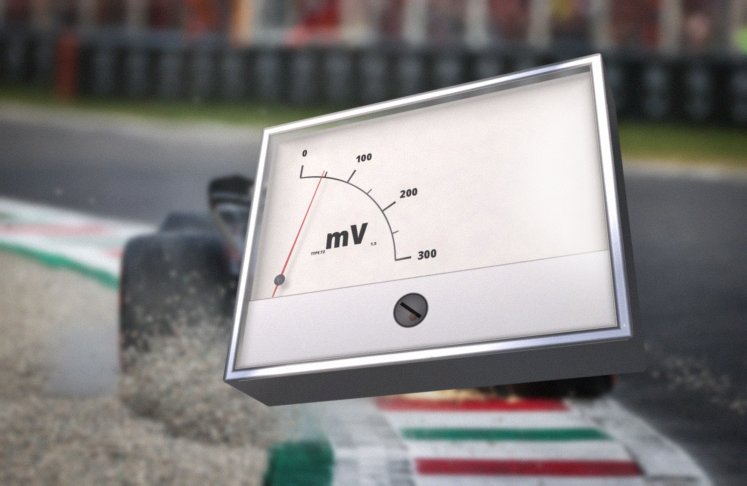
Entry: 50 mV
